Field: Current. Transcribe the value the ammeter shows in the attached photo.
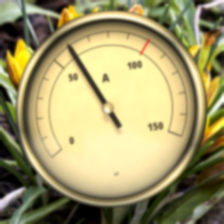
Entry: 60 A
